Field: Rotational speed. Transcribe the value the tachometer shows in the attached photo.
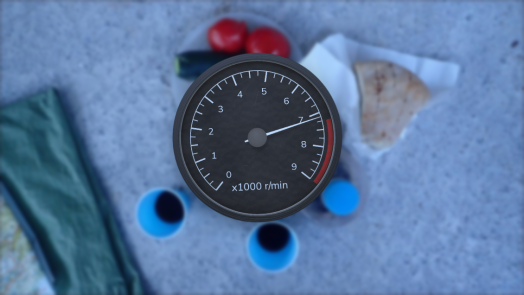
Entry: 7125 rpm
